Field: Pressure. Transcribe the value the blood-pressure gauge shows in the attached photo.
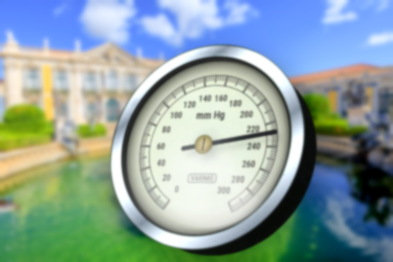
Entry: 230 mmHg
